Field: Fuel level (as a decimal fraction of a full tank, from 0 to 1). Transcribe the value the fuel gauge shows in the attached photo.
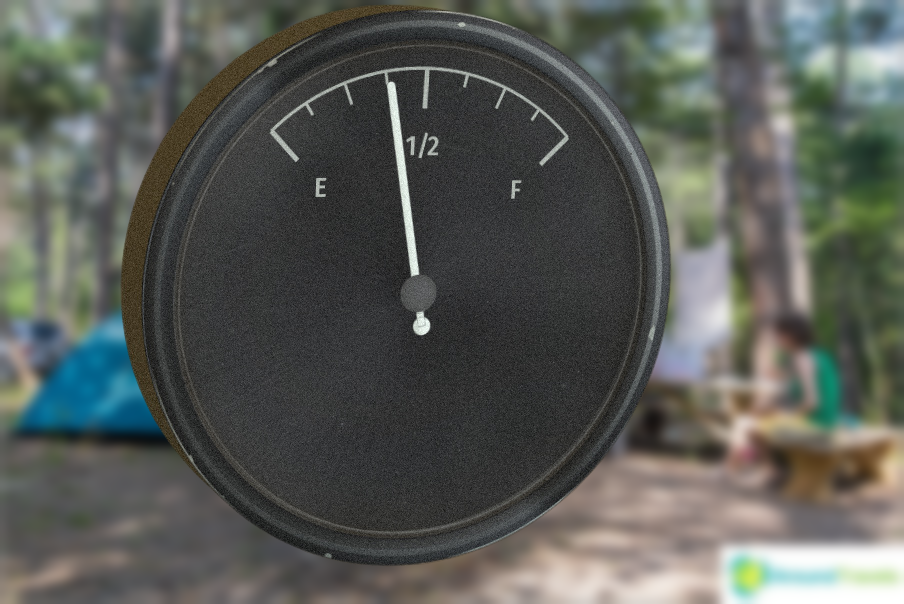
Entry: 0.375
